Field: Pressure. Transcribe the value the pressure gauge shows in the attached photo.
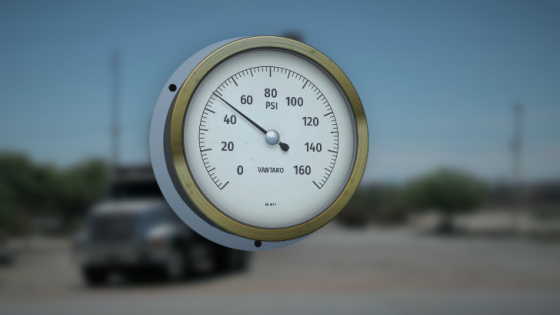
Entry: 48 psi
